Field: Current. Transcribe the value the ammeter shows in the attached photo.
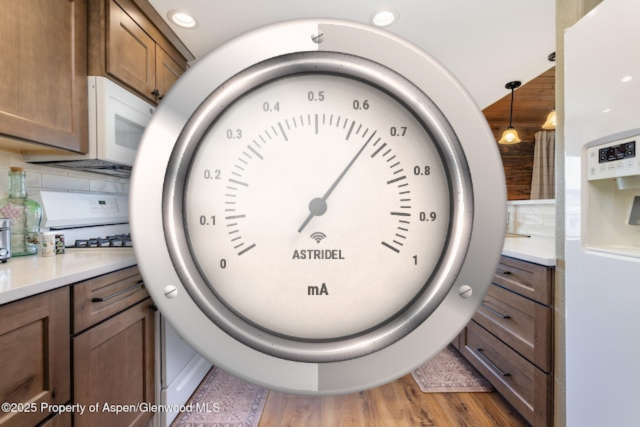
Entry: 0.66 mA
